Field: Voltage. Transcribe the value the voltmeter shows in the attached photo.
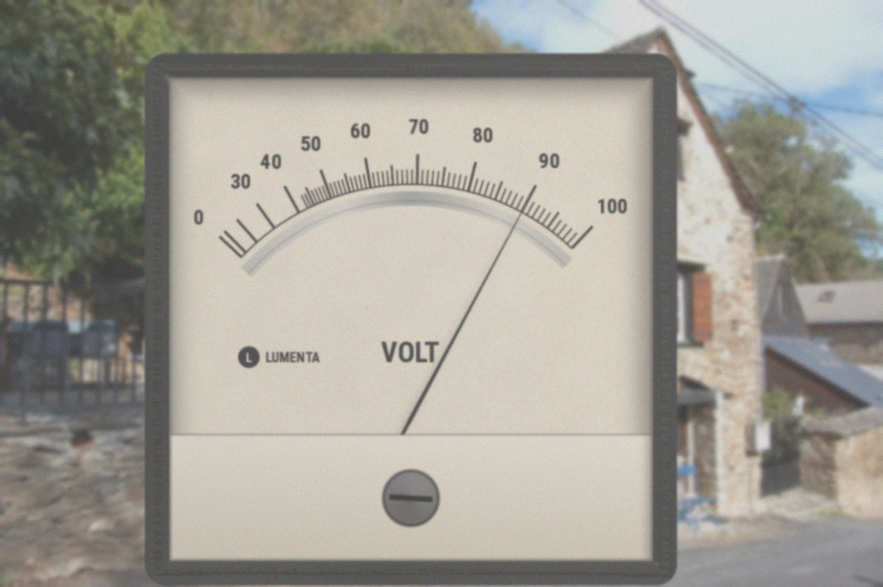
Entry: 90 V
